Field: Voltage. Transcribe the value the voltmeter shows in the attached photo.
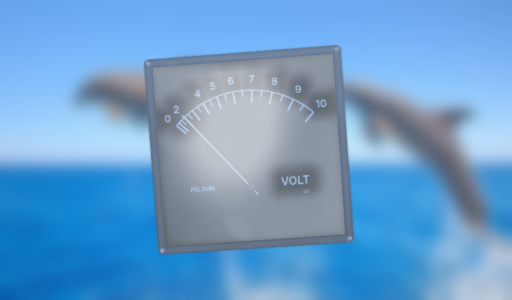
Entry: 2 V
